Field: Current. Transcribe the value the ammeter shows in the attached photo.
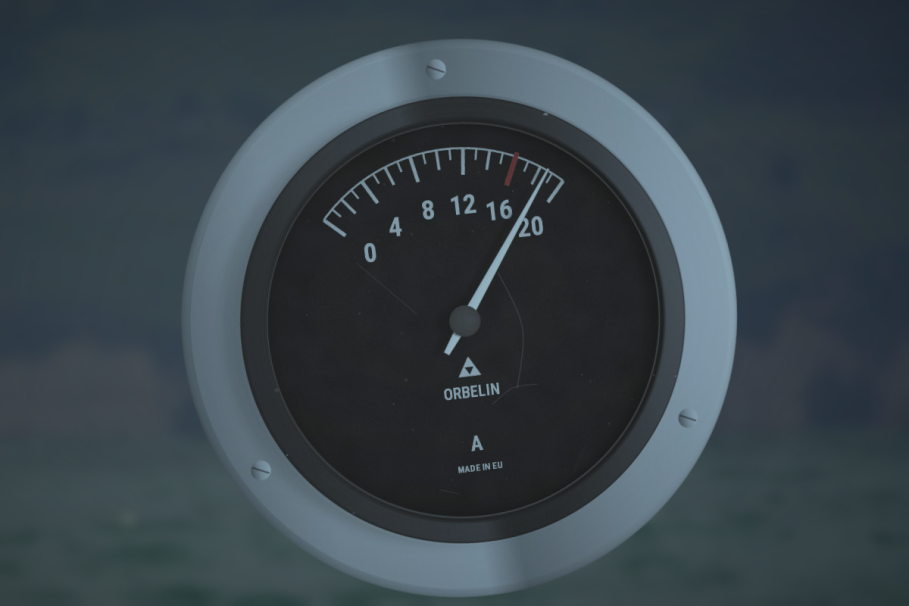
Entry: 18.5 A
